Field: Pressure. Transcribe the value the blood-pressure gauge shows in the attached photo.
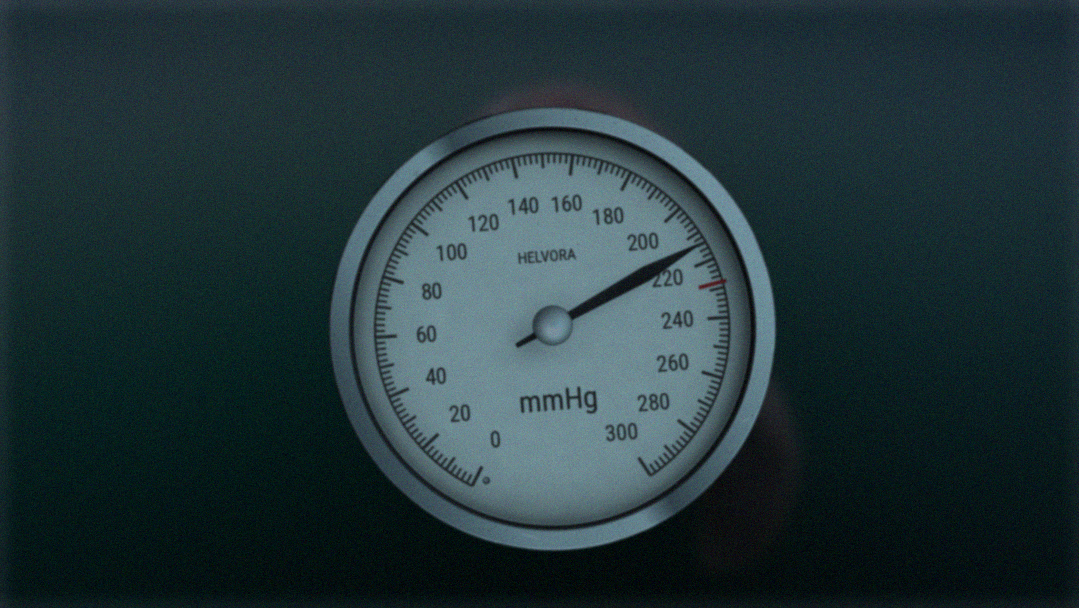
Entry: 214 mmHg
